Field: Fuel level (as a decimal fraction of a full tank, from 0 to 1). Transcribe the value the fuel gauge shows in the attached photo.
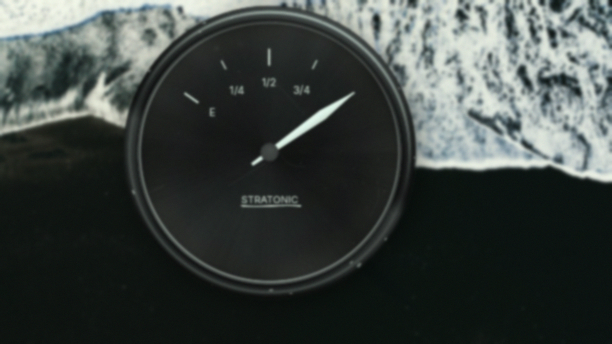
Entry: 1
